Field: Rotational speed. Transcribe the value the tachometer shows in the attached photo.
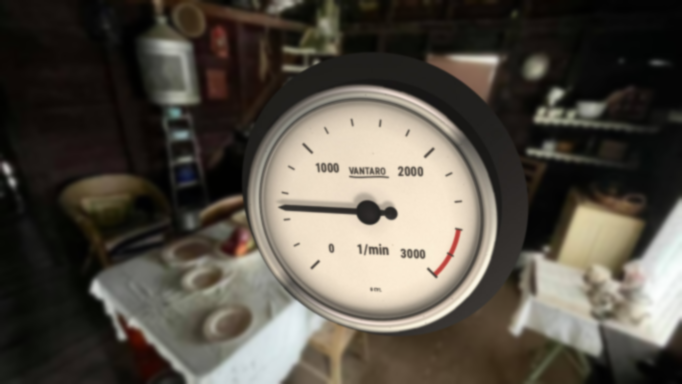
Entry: 500 rpm
